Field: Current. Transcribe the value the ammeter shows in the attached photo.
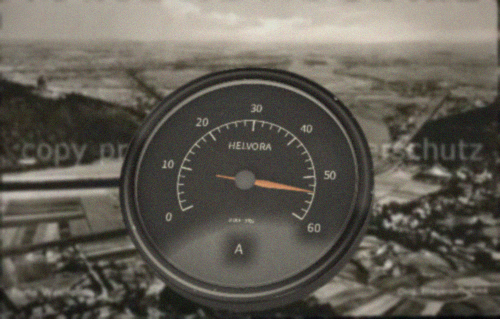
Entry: 54 A
